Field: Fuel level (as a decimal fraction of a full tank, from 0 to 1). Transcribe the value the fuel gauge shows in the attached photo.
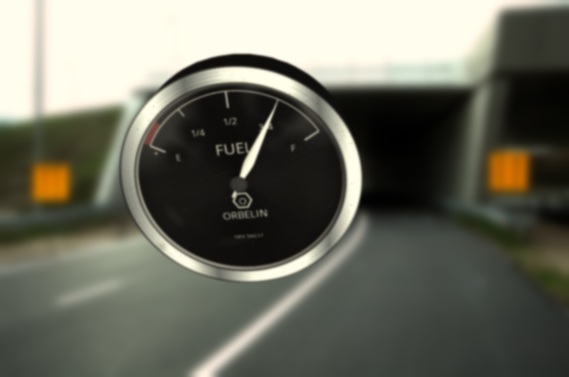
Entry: 0.75
